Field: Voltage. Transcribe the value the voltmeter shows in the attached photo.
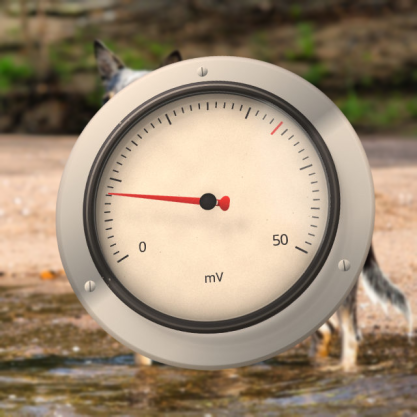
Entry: 8 mV
